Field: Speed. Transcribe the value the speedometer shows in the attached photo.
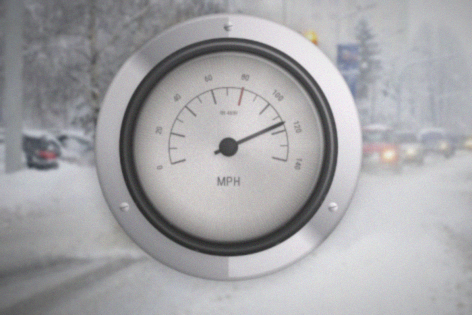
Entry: 115 mph
